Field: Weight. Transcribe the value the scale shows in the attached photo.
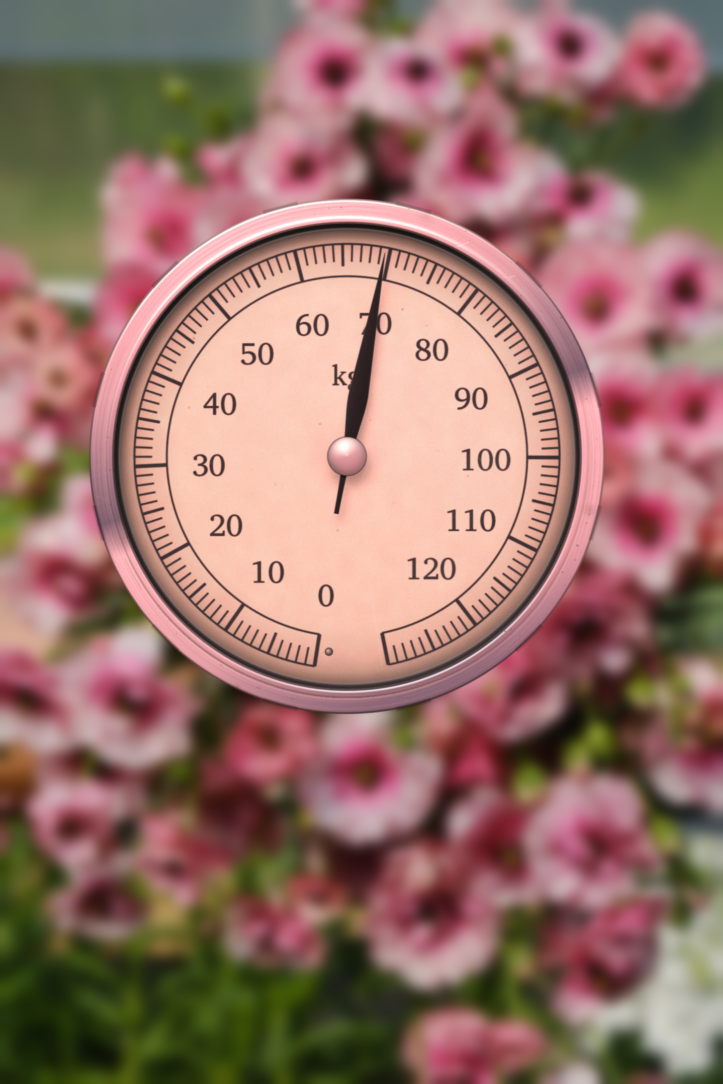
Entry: 69.5 kg
